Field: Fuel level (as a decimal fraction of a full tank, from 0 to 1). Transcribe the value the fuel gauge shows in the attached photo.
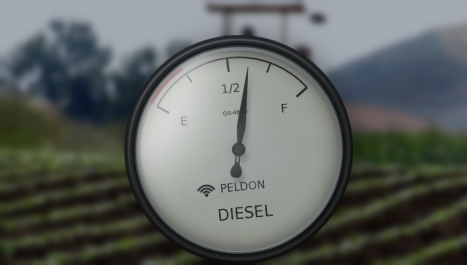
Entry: 0.625
